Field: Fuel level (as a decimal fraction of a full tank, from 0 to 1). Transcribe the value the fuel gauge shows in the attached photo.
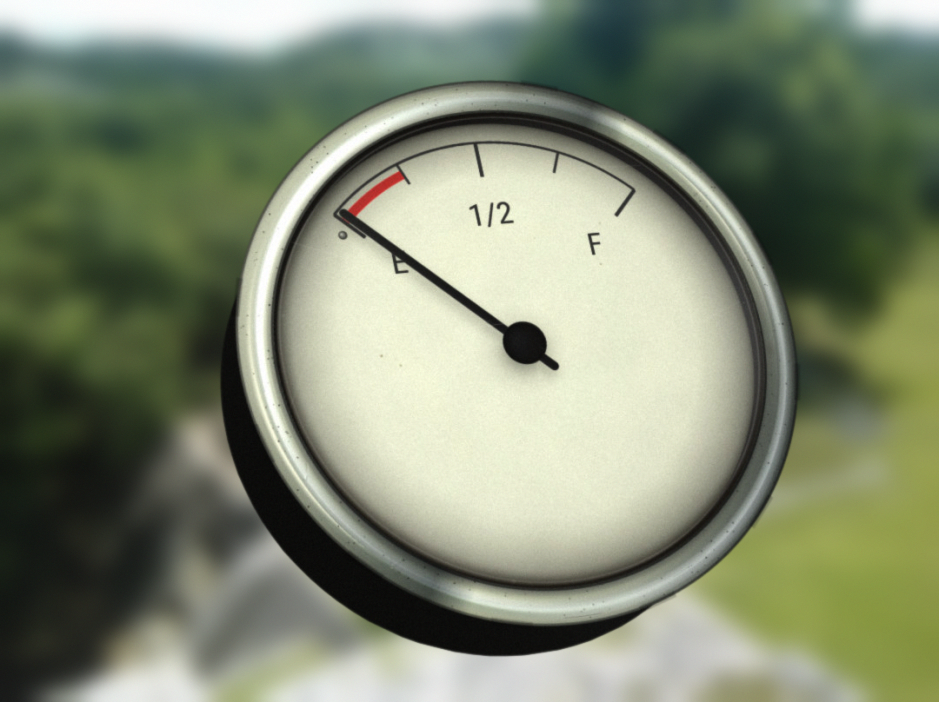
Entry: 0
